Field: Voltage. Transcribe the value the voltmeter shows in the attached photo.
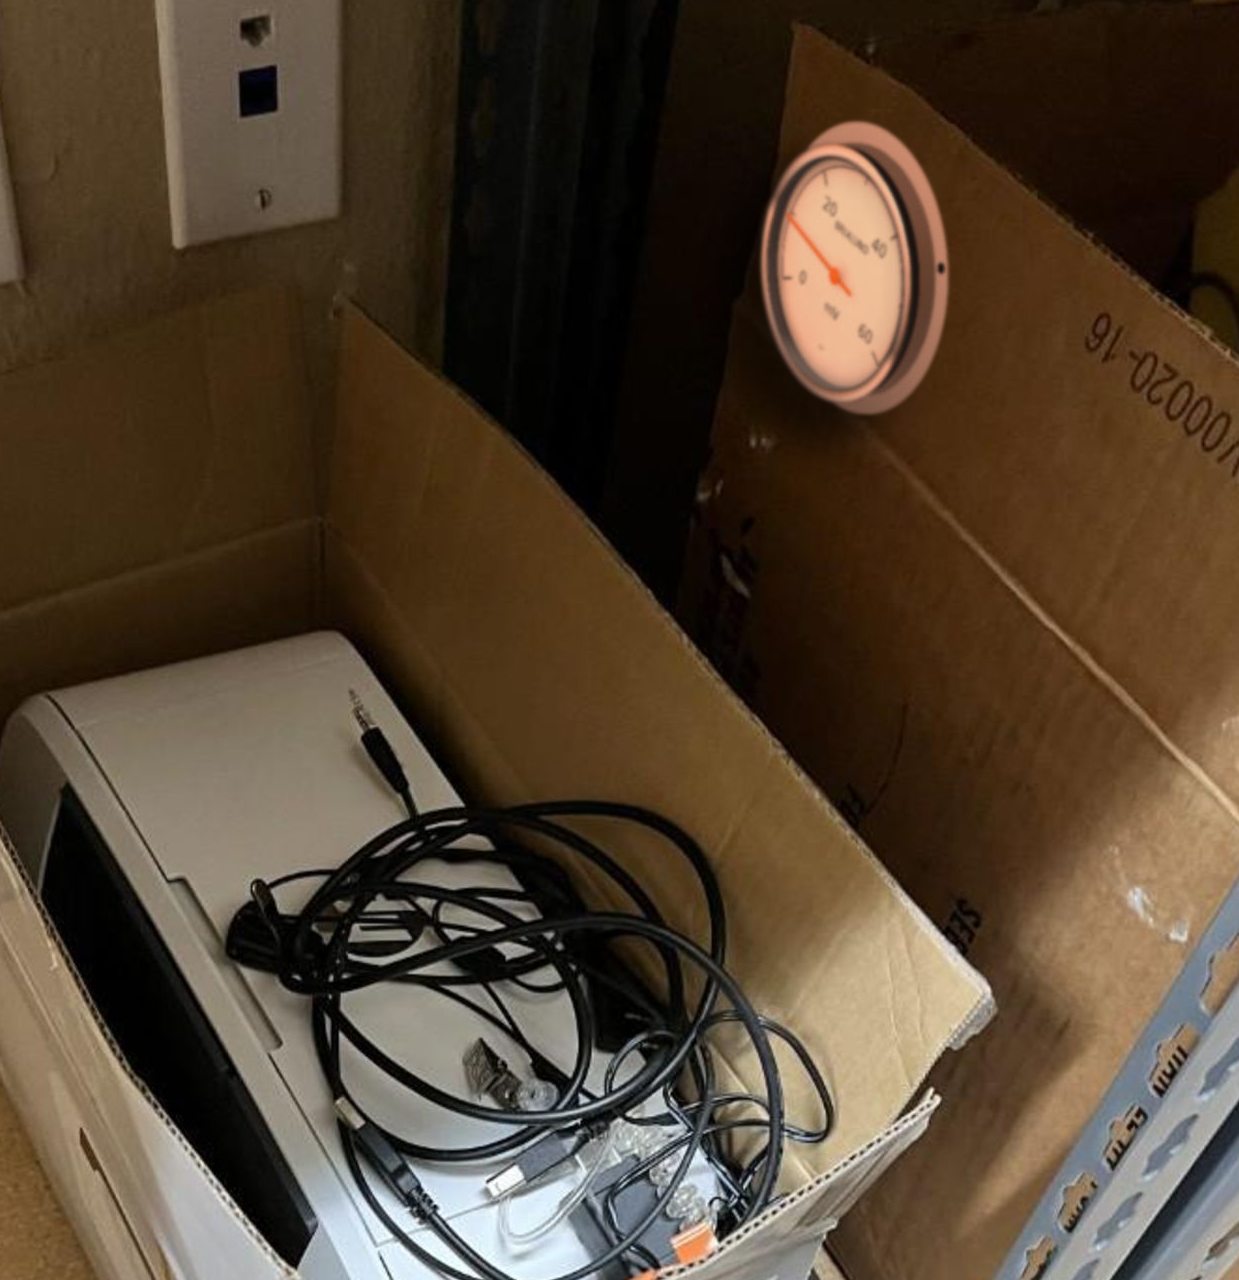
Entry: 10 mV
